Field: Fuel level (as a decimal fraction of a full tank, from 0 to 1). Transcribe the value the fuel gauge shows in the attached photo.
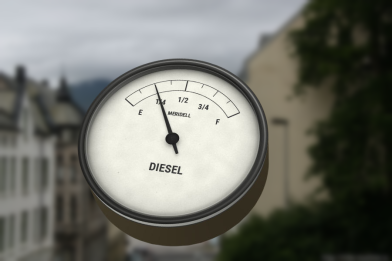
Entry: 0.25
